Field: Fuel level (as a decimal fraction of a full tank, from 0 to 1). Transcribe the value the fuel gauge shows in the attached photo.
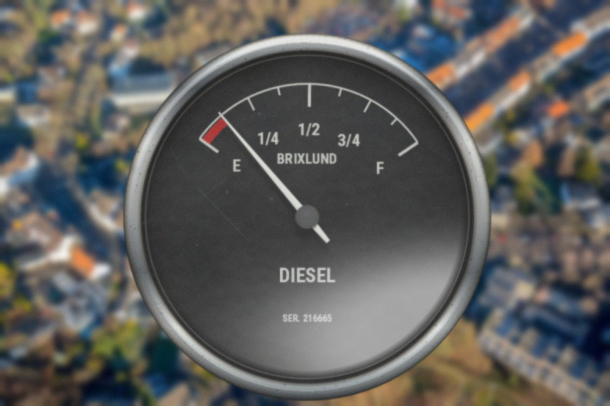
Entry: 0.125
